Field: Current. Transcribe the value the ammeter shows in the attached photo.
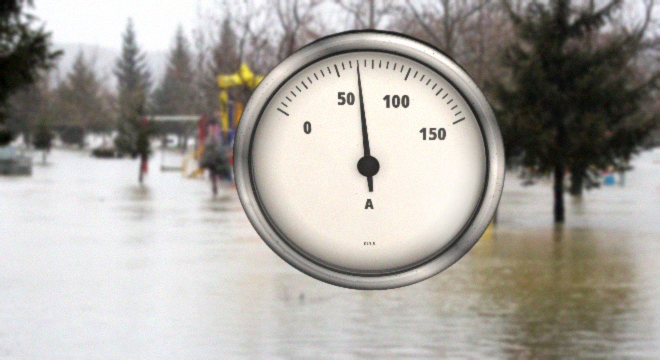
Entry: 65 A
